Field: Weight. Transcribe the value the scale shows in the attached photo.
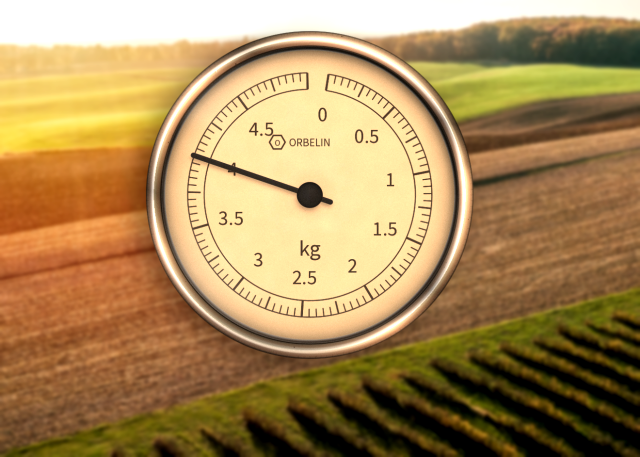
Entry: 4 kg
